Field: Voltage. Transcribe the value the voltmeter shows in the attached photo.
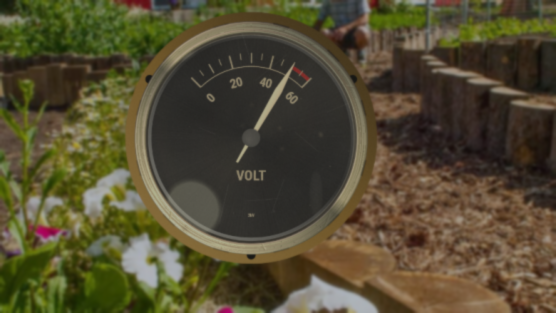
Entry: 50 V
